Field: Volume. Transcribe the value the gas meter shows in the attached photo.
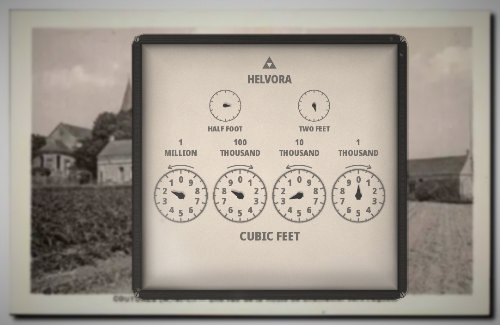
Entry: 183000 ft³
